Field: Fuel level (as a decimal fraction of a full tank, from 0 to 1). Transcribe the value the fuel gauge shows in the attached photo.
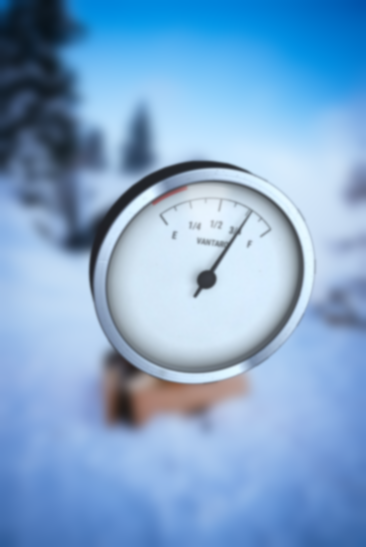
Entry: 0.75
